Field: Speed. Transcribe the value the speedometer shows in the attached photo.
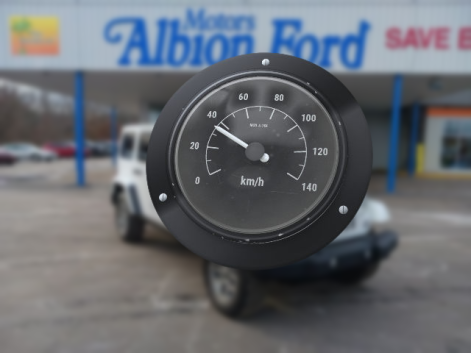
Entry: 35 km/h
